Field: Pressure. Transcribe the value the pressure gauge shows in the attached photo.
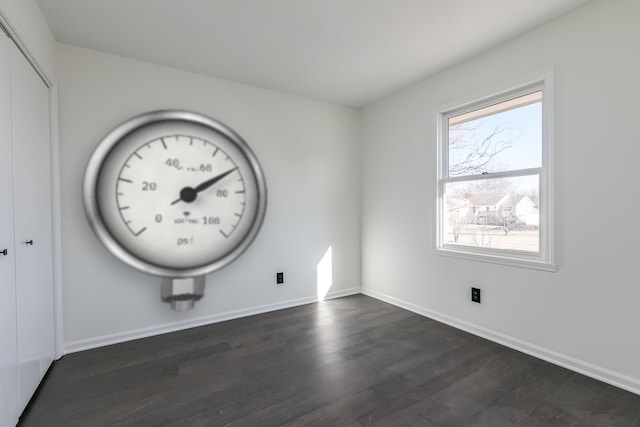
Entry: 70 psi
